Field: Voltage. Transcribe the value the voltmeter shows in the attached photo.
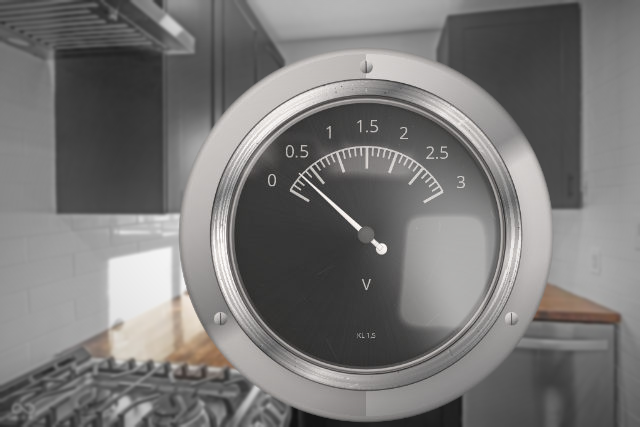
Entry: 0.3 V
